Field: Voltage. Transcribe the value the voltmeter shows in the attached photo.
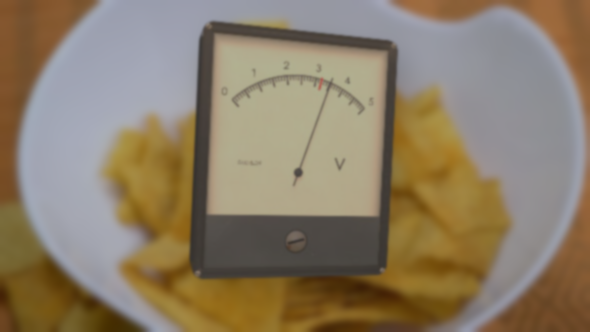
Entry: 3.5 V
